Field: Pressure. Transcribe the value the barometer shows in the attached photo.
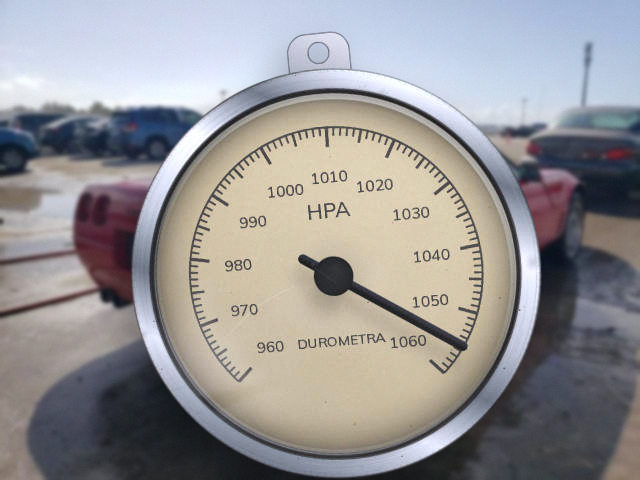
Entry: 1055 hPa
